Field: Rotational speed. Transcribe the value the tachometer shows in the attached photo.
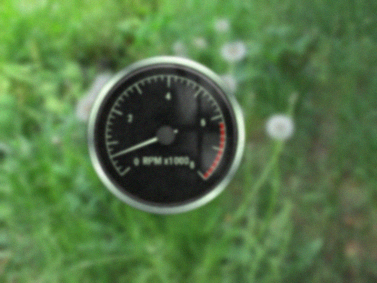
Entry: 600 rpm
